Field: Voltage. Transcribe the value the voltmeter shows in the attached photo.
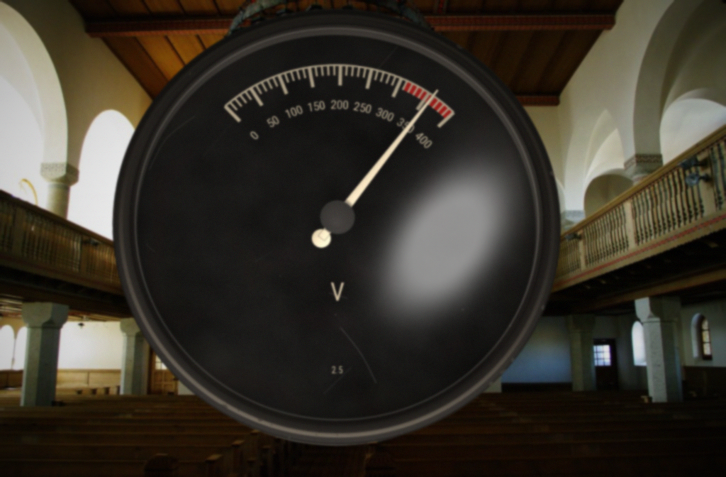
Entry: 360 V
